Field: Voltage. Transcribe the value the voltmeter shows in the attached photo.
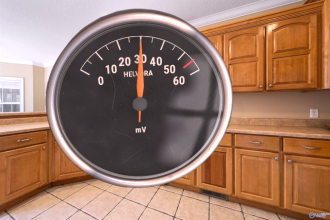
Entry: 30 mV
